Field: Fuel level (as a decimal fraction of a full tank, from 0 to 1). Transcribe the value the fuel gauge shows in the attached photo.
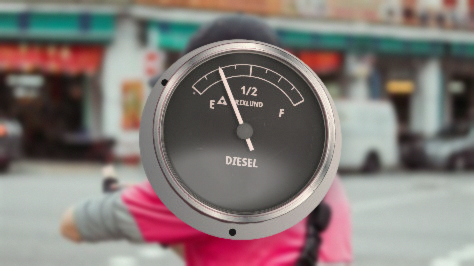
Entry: 0.25
